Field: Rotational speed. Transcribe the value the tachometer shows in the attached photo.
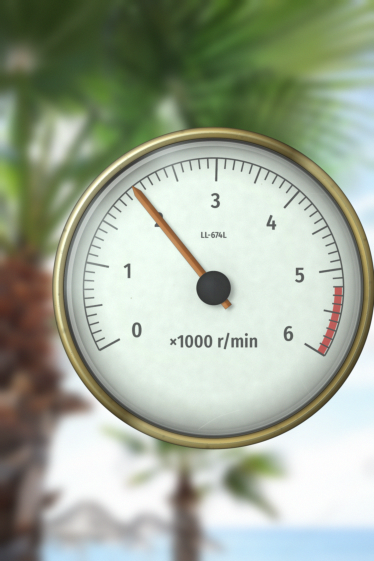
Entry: 2000 rpm
